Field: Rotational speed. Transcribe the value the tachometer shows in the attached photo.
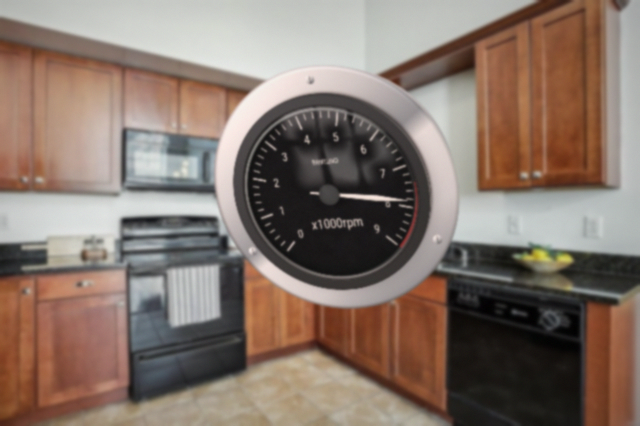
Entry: 7800 rpm
